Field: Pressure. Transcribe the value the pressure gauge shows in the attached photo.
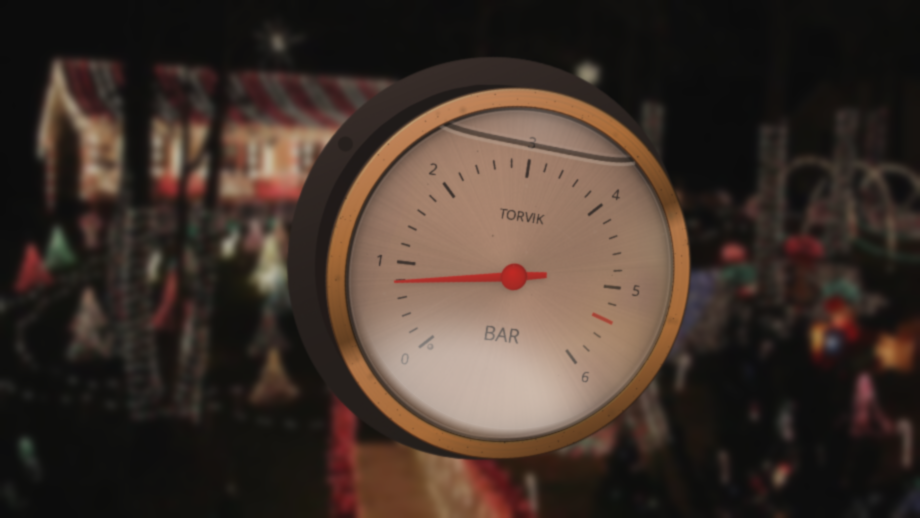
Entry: 0.8 bar
